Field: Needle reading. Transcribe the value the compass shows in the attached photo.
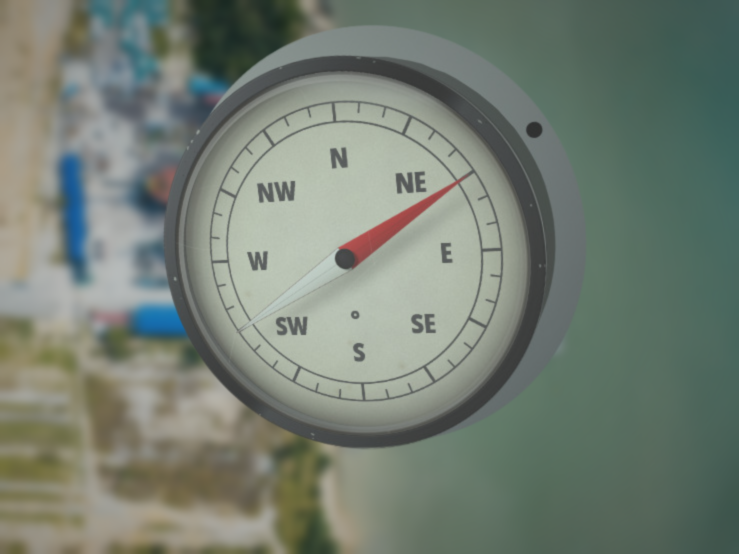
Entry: 60 °
